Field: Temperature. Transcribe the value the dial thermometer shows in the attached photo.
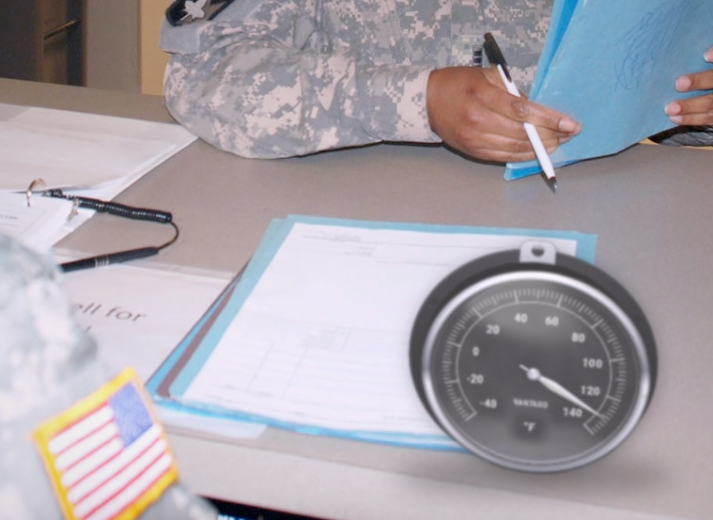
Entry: 130 °F
